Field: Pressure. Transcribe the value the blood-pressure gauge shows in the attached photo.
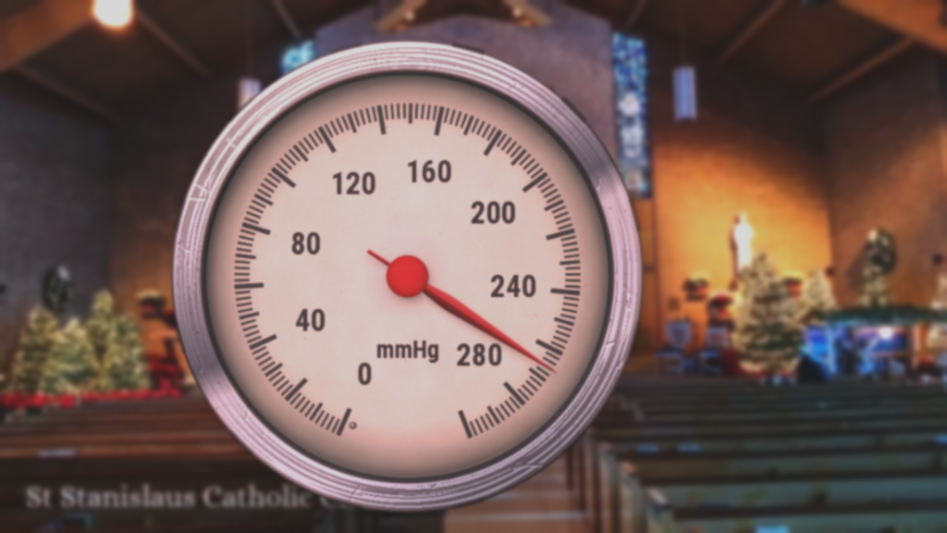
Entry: 266 mmHg
